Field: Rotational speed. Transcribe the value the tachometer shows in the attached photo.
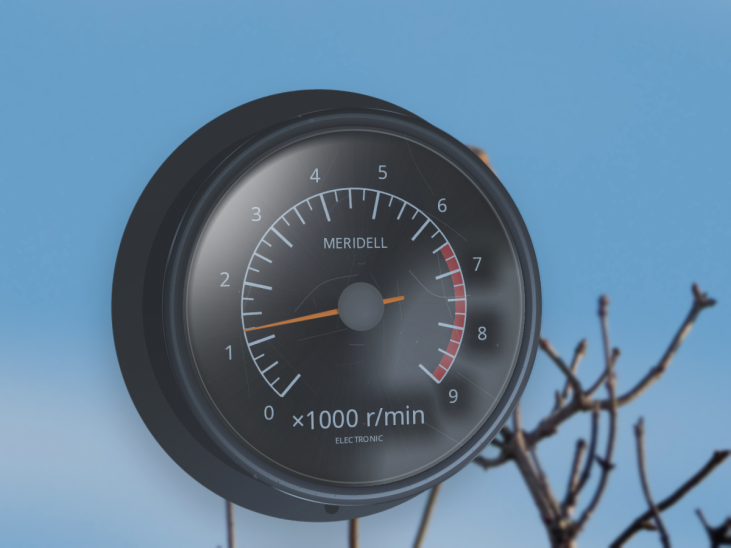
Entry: 1250 rpm
